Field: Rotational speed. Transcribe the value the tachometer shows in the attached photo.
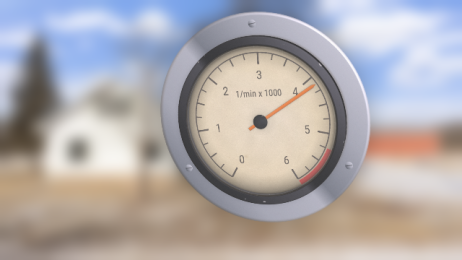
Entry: 4125 rpm
